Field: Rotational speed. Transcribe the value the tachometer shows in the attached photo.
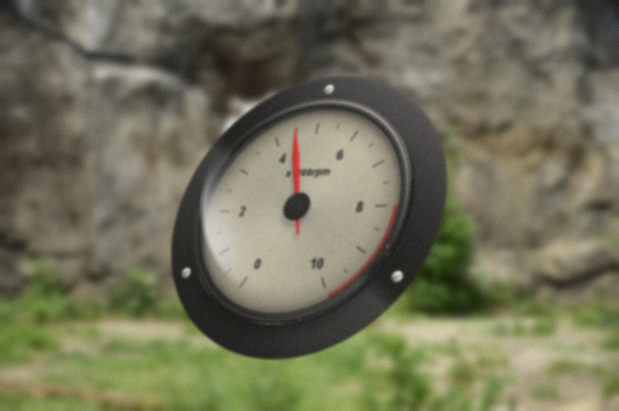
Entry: 4500 rpm
